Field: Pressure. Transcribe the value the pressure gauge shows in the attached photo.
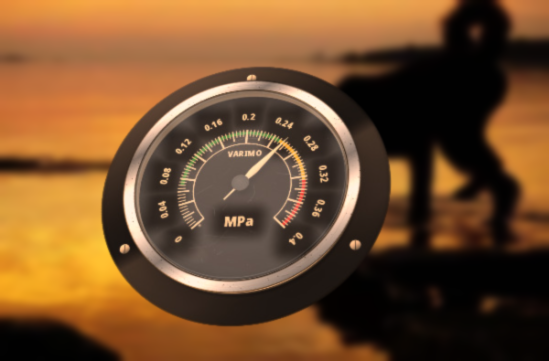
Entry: 0.26 MPa
